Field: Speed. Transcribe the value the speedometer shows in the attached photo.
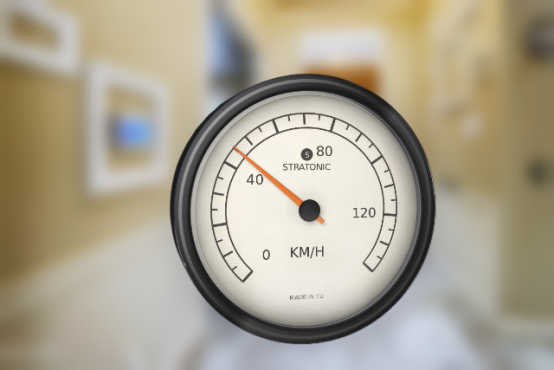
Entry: 45 km/h
